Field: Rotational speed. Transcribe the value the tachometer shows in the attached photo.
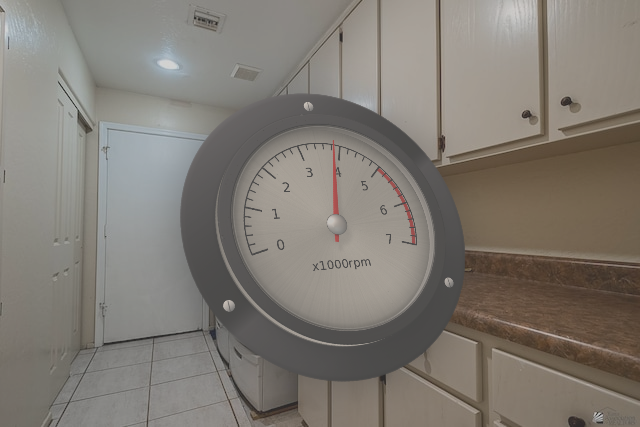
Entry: 3800 rpm
